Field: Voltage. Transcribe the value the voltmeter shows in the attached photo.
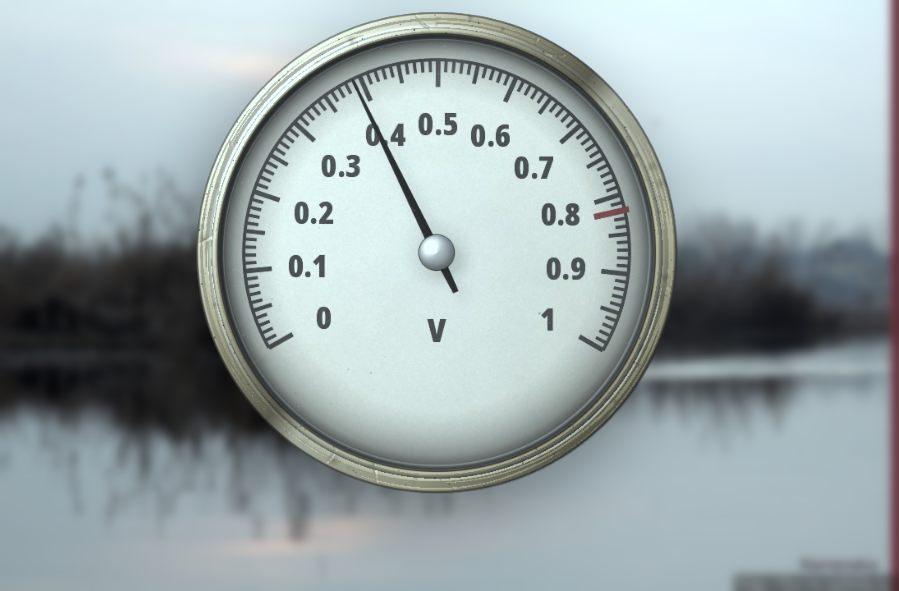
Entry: 0.39 V
